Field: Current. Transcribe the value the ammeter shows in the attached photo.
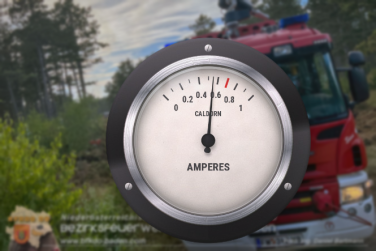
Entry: 0.55 A
